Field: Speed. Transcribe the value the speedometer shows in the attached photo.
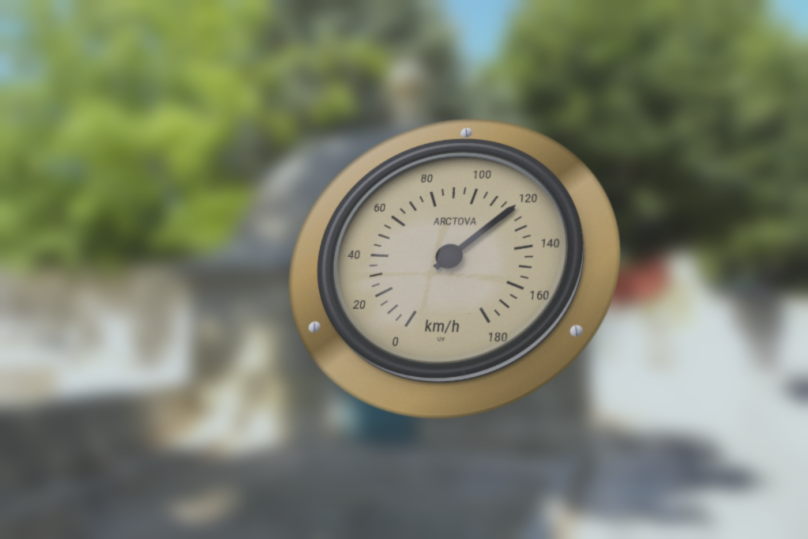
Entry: 120 km/h
